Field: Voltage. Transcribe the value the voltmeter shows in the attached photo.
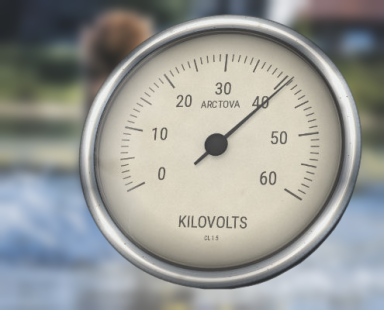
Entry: 41 kV
